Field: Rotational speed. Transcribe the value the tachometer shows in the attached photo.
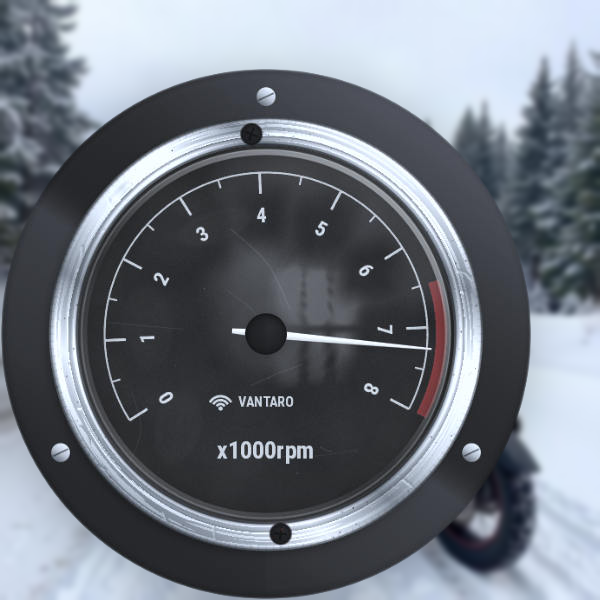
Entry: 7250 rpm
